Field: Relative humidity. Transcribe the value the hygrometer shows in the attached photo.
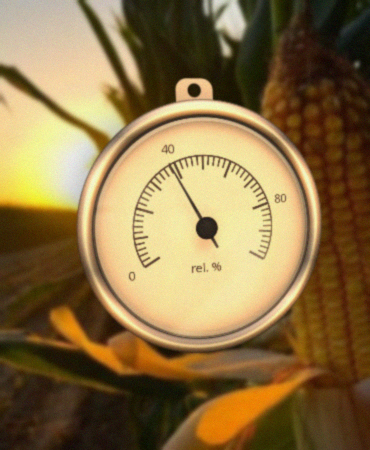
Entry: 38 %
